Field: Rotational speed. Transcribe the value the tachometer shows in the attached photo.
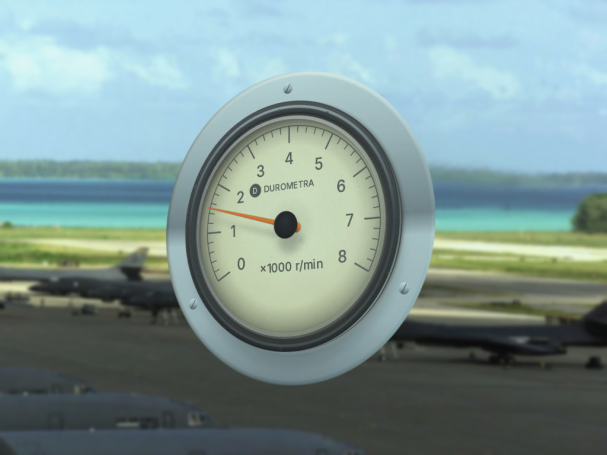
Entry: 1500 rpm
